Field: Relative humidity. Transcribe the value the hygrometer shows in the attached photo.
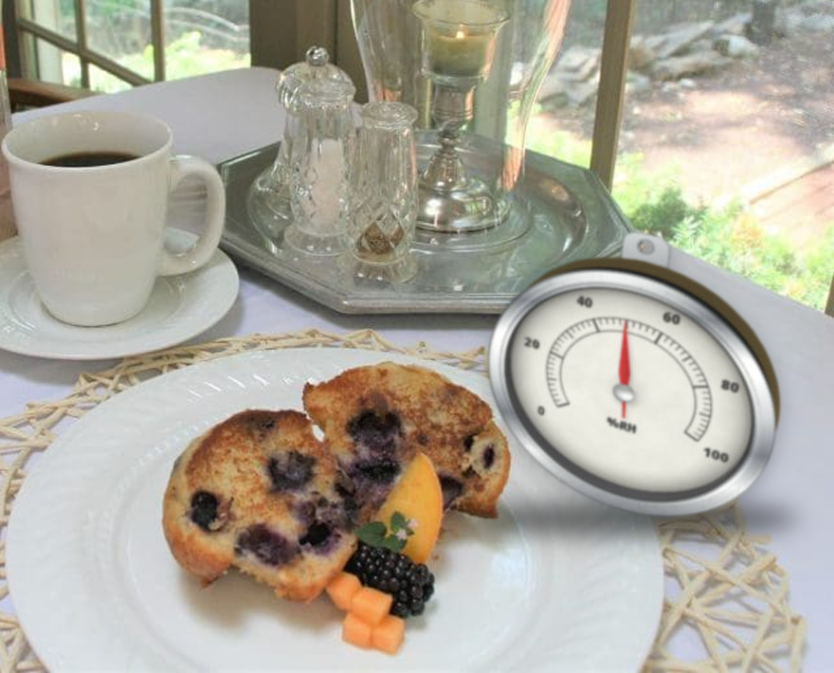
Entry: 50 %
